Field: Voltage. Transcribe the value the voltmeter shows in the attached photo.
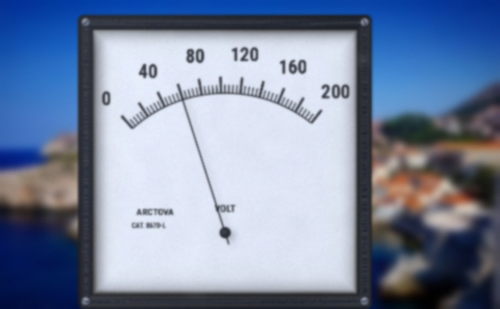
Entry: 60 V
